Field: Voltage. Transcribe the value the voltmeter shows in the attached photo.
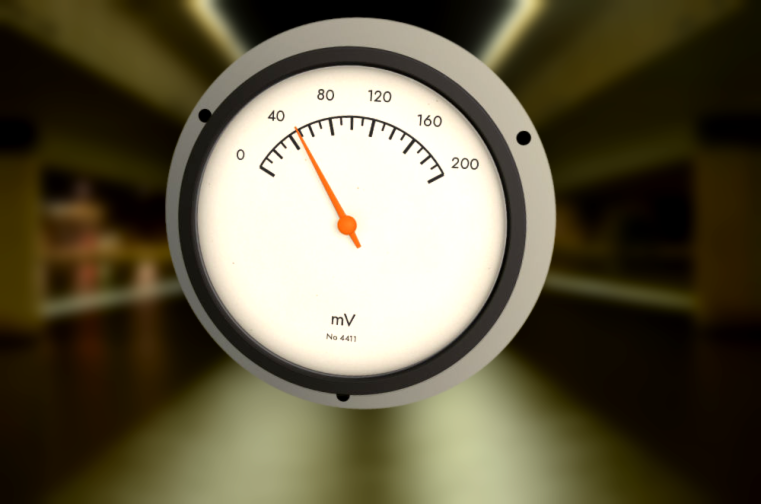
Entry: 50 mV
